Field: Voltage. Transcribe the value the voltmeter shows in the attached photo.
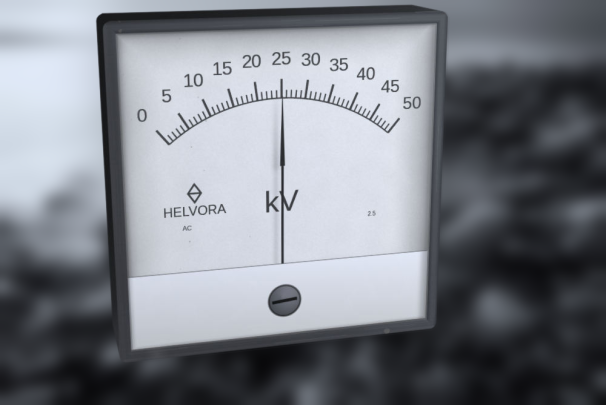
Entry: 25 kV
